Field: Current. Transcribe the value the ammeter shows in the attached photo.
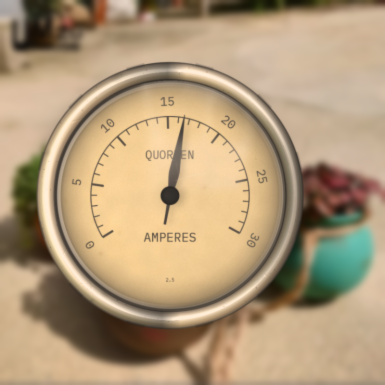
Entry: 16.5 A
